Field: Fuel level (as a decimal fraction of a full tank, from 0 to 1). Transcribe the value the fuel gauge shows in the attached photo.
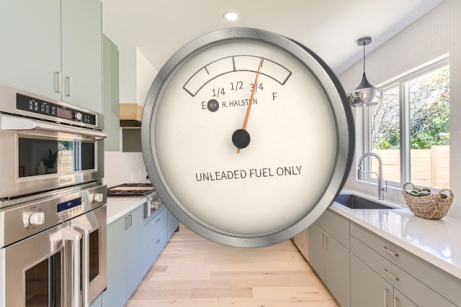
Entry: 0.75
